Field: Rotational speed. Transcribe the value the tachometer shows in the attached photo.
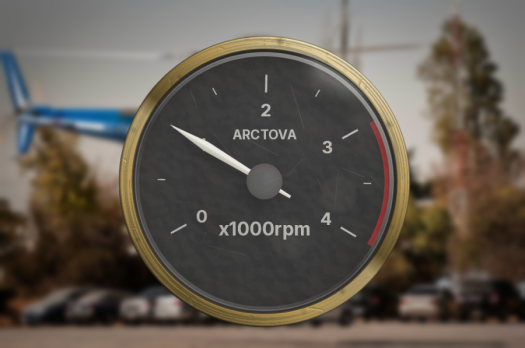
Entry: 1000 rpm
